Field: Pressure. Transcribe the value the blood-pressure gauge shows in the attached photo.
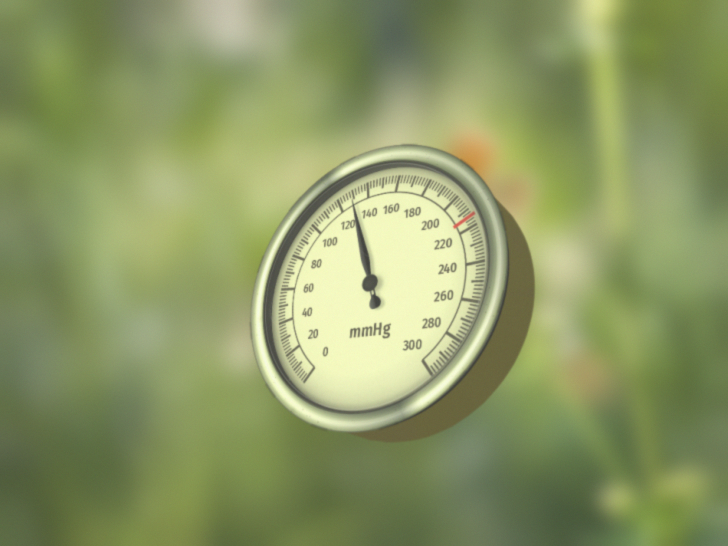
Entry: 130 mmHg
